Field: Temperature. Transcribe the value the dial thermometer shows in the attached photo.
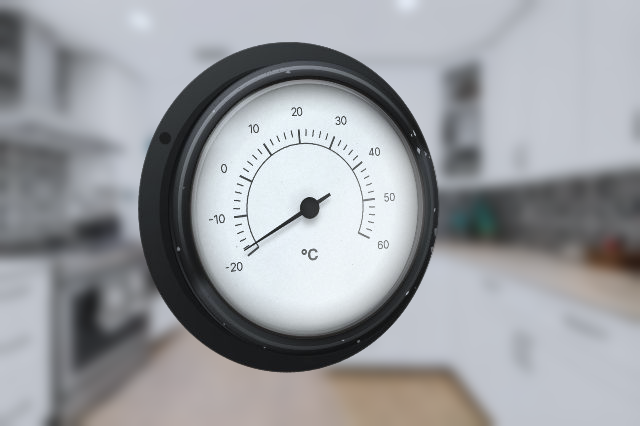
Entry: -18 °C
